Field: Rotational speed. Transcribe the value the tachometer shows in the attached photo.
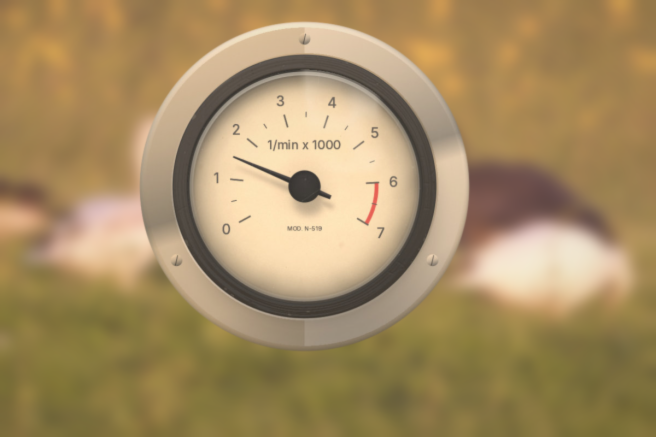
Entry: 1500 rpm
